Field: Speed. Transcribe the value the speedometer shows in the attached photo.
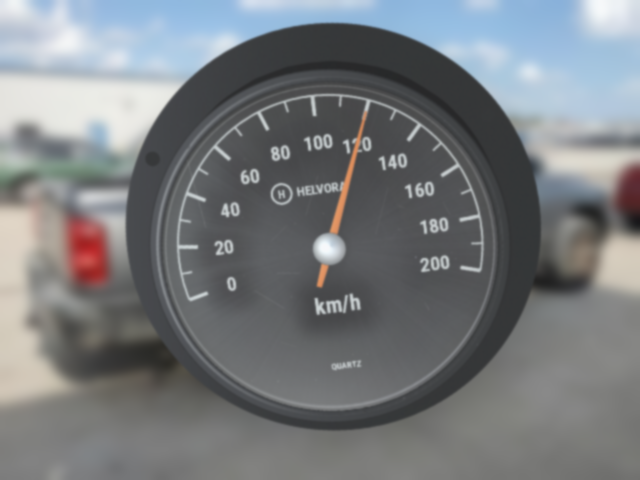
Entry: 120 km/h
